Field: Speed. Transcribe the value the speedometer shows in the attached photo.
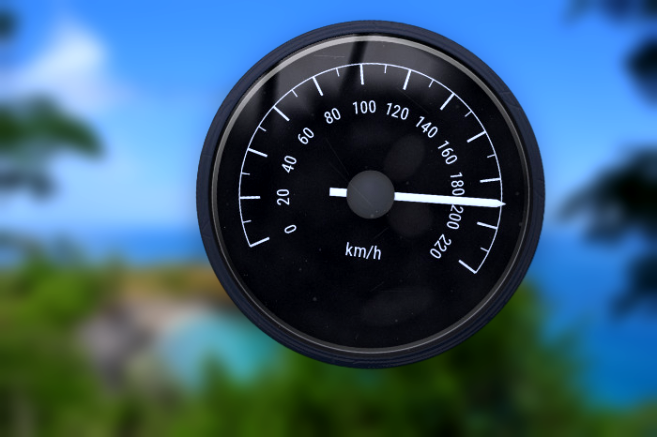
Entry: 190 km/h
